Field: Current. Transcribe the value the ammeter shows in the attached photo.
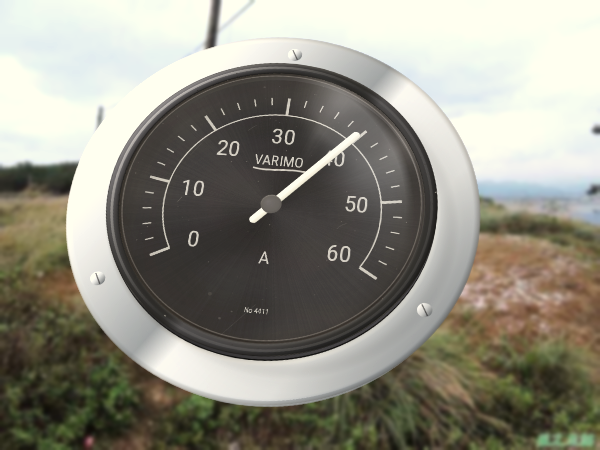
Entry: 40 A
